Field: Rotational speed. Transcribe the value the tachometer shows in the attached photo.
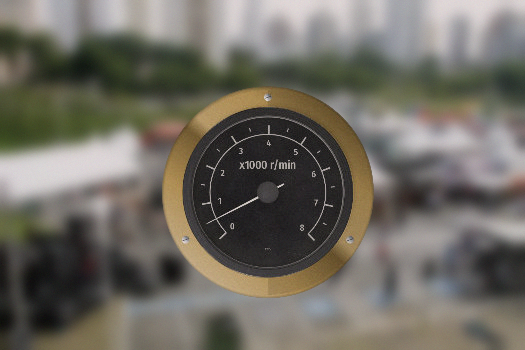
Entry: 500 rpm
